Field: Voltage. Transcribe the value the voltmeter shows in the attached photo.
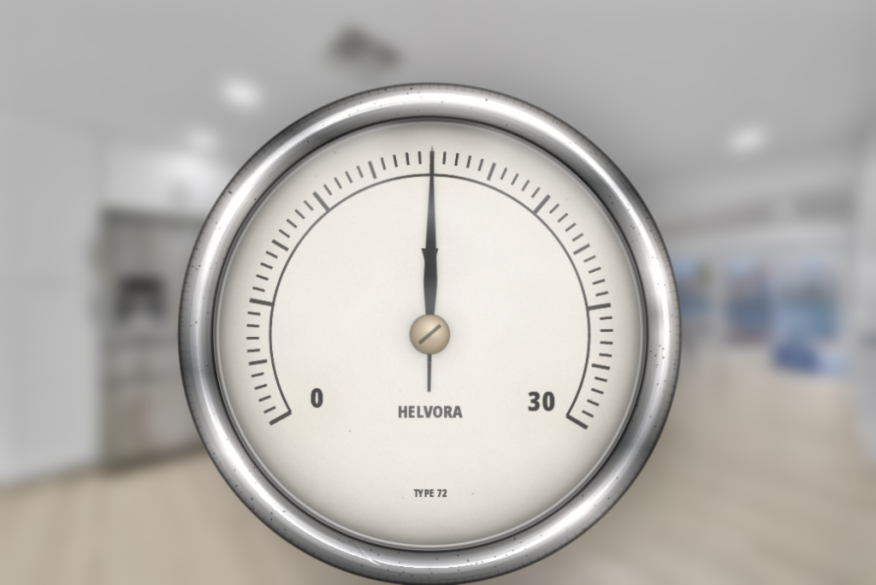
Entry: 15 V
